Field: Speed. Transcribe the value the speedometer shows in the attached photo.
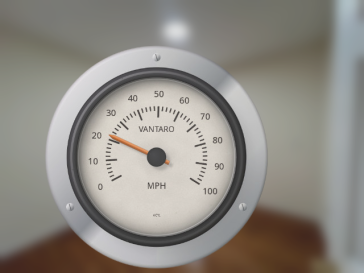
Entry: 22 mph
